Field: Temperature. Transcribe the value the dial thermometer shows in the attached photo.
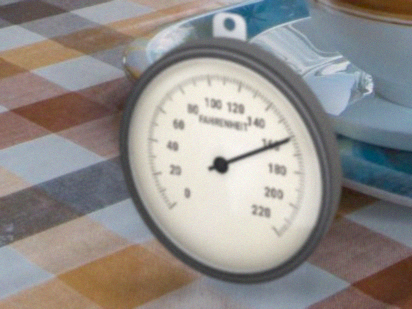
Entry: 160 °F
